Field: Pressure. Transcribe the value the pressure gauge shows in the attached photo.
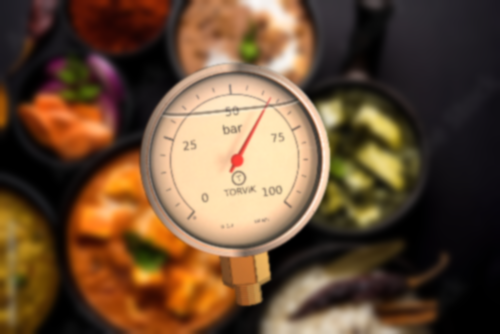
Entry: 62.5 bar
